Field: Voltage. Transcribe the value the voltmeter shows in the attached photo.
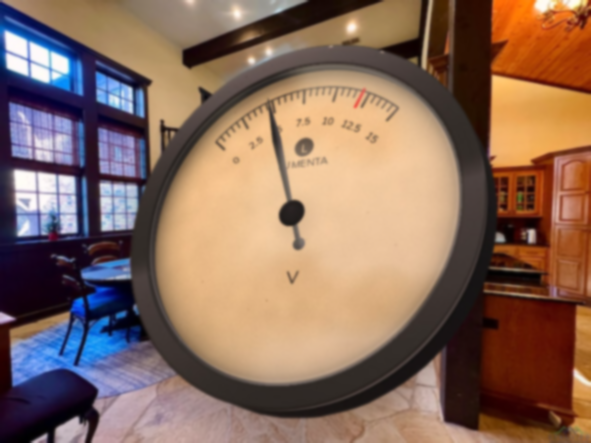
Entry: 5 V
